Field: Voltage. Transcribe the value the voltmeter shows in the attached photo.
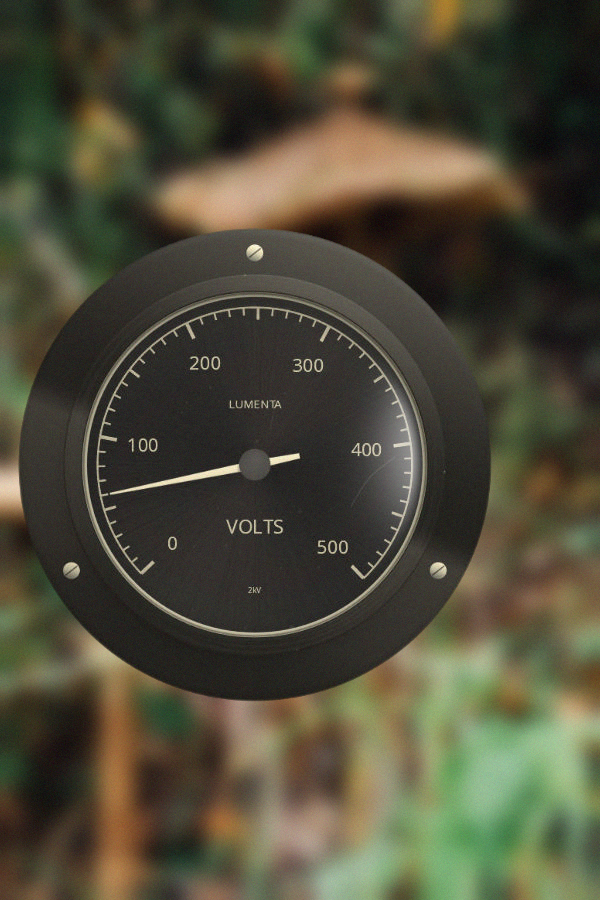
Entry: 60 V
